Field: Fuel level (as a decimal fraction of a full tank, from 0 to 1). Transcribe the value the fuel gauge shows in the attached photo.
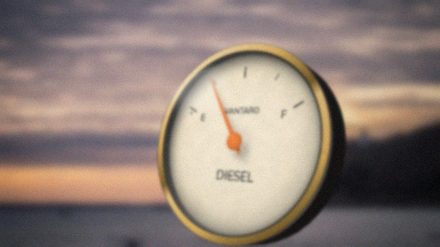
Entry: 0.25
